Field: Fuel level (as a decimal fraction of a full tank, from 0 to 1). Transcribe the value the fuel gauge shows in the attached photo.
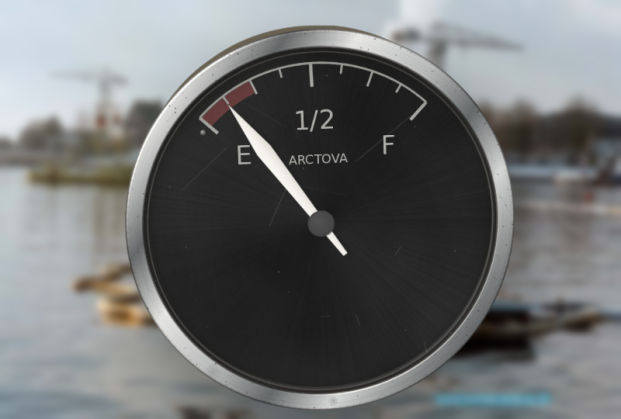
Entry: 0.125
